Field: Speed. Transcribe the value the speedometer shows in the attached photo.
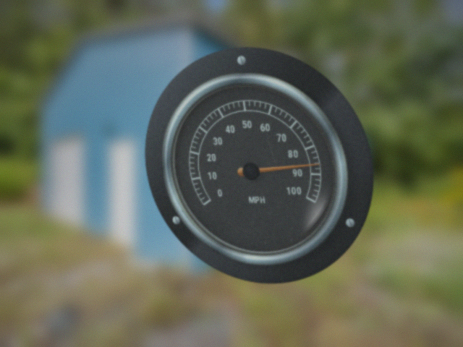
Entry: 86 mph
